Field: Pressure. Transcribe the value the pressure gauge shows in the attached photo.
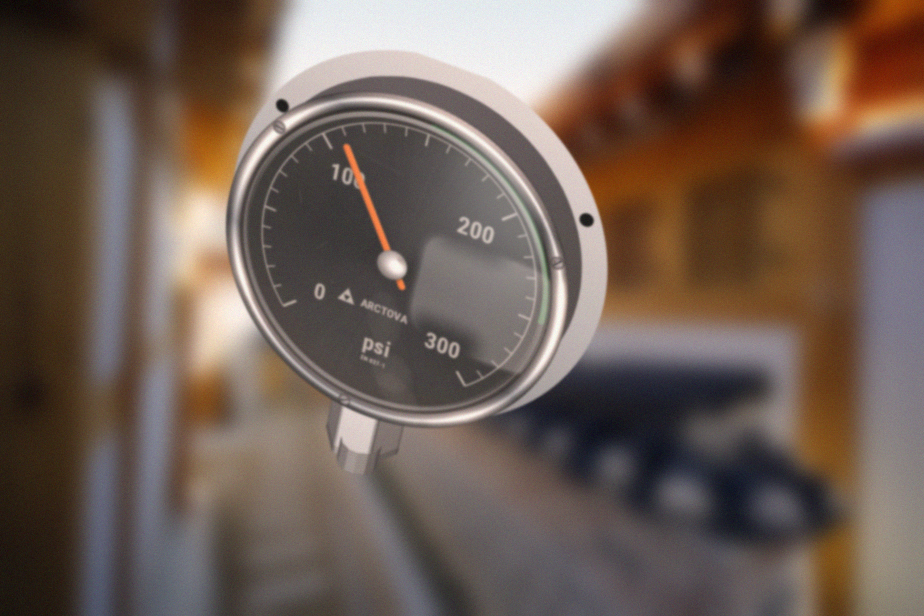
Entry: 110 psi
